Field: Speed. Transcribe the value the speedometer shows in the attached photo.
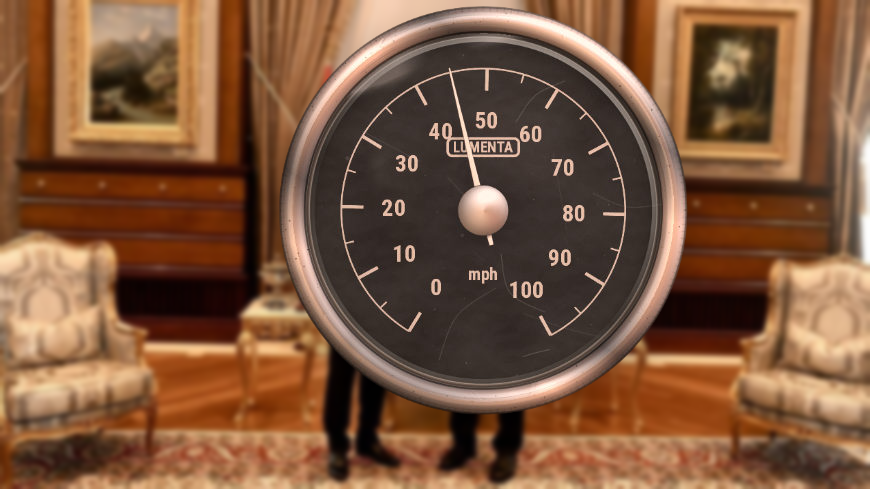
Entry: 45 mph
